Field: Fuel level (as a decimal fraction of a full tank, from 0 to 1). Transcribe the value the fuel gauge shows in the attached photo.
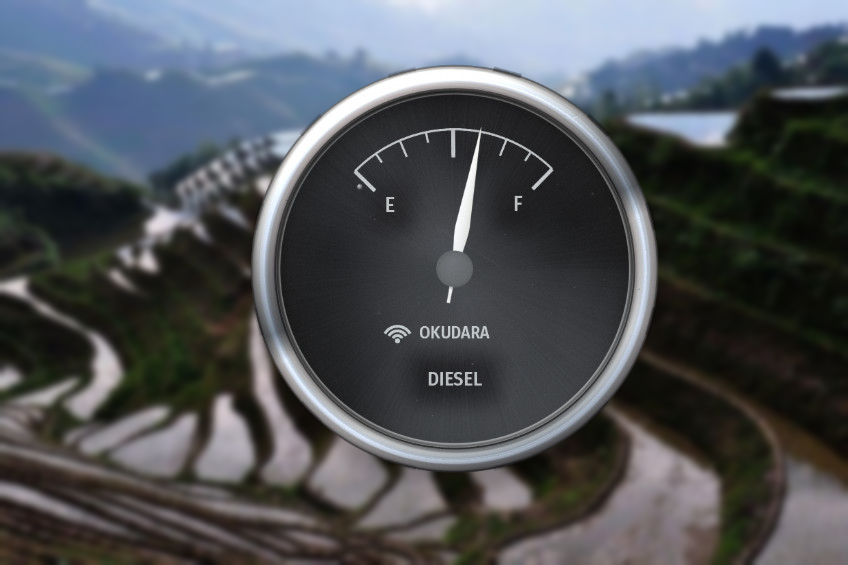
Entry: 0.625
